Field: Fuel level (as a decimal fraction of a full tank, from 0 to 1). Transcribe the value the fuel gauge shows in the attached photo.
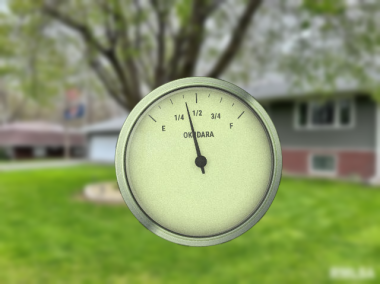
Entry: 0.375
